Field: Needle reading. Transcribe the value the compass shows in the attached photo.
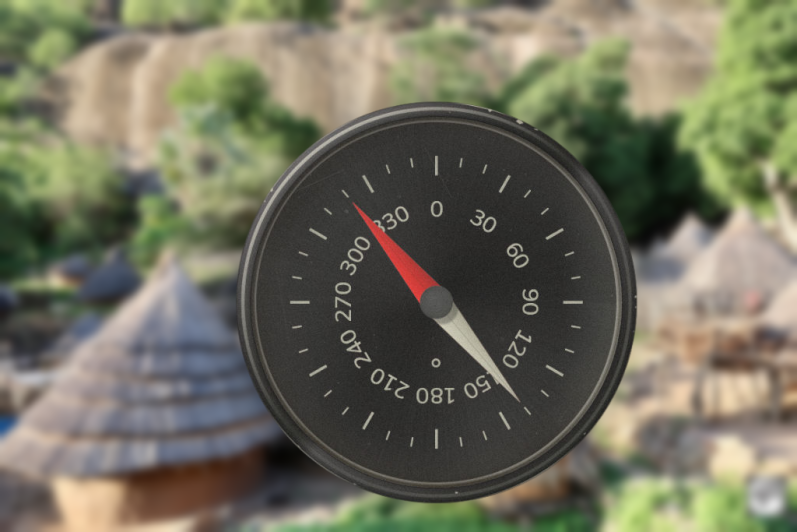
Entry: 320 °
